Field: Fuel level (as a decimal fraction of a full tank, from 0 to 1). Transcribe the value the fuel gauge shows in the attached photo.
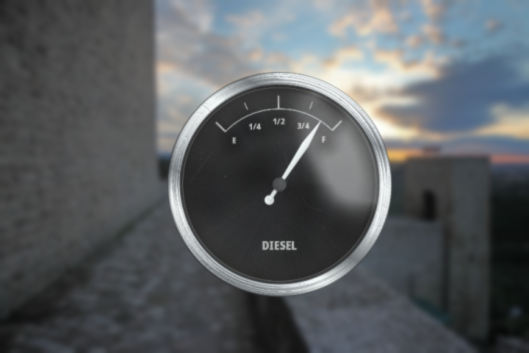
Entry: 0.875
